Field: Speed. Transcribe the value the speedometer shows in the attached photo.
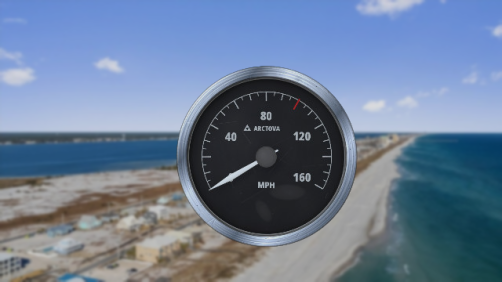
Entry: 0 mph
